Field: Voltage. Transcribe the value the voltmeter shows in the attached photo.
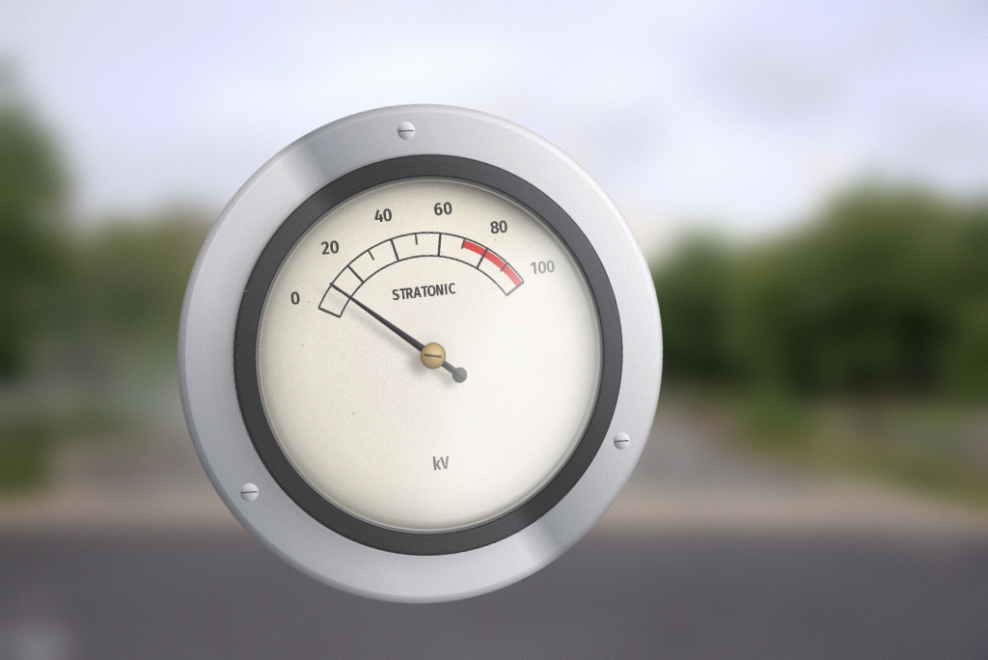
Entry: 10 kV
